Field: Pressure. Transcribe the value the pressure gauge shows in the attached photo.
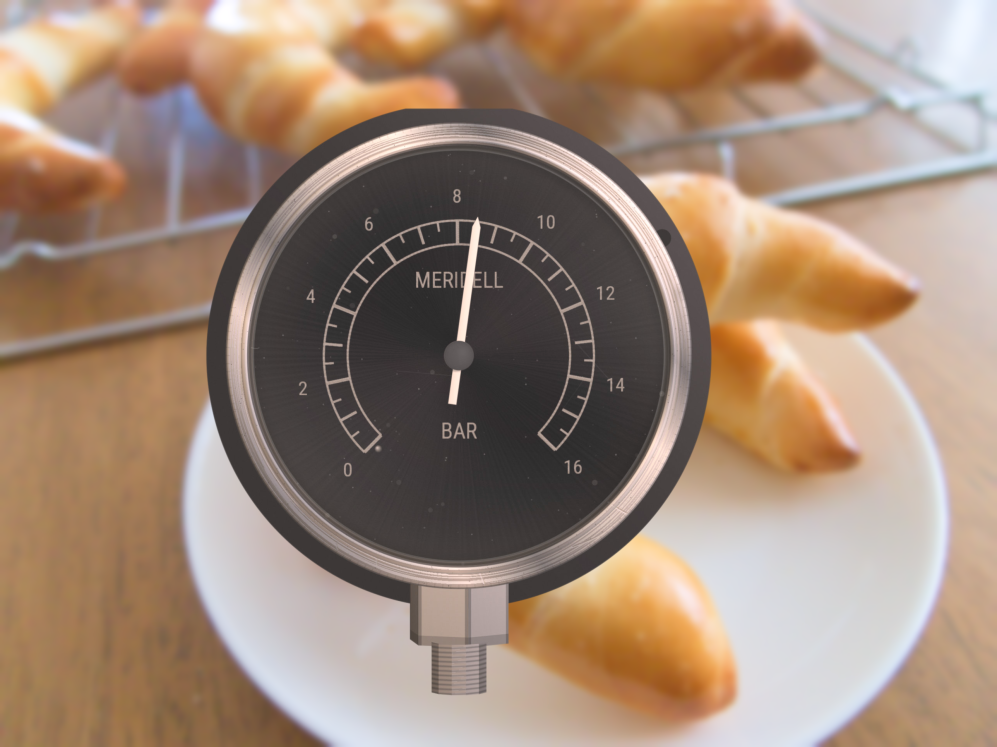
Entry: 8.5 bar
